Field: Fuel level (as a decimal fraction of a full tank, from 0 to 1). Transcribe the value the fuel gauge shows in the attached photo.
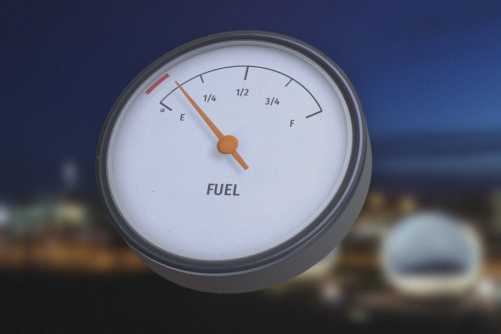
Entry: 0.125
